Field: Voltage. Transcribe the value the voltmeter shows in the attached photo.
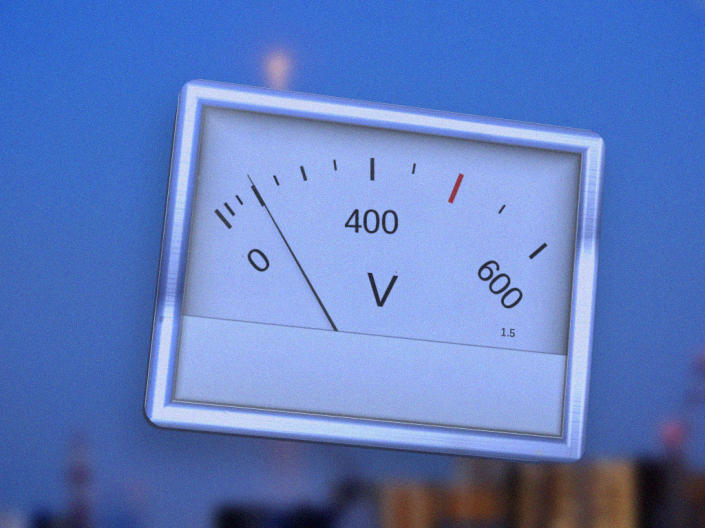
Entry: 200 V
